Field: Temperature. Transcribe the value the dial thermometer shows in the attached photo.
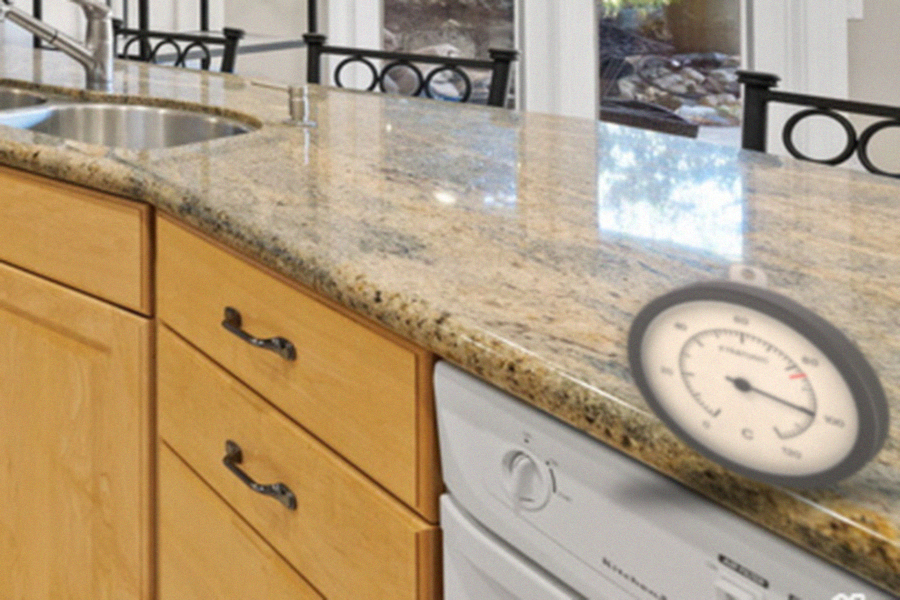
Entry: 100 °C
